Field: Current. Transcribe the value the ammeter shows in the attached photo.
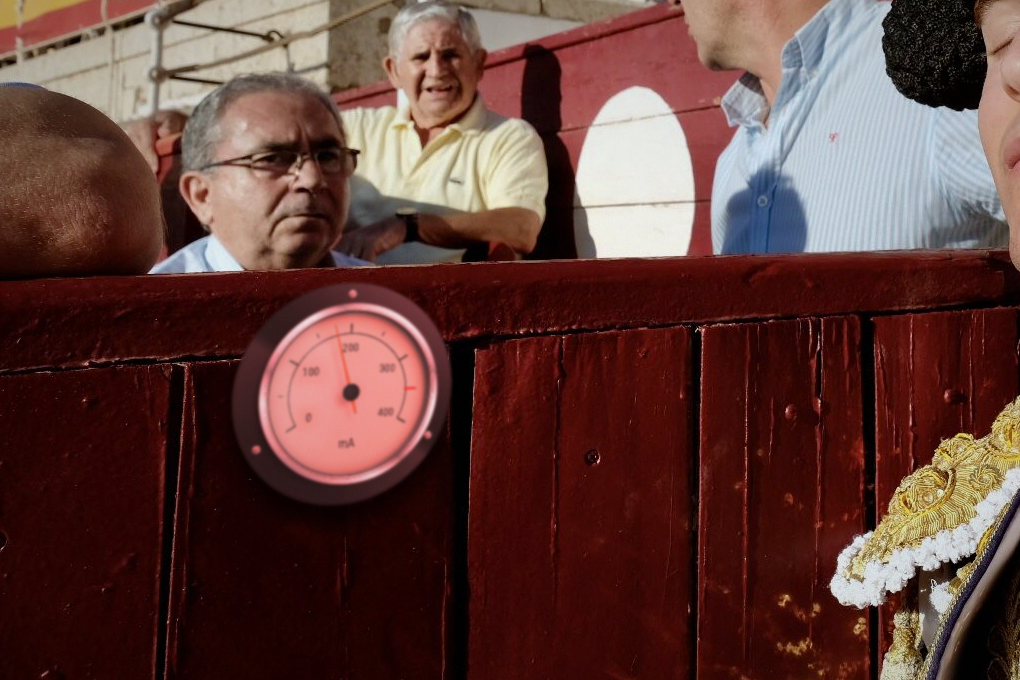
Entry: 175 mA
